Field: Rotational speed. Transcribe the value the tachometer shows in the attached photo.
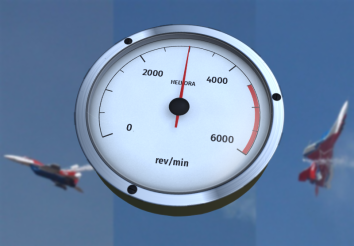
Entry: 3000 rpm
